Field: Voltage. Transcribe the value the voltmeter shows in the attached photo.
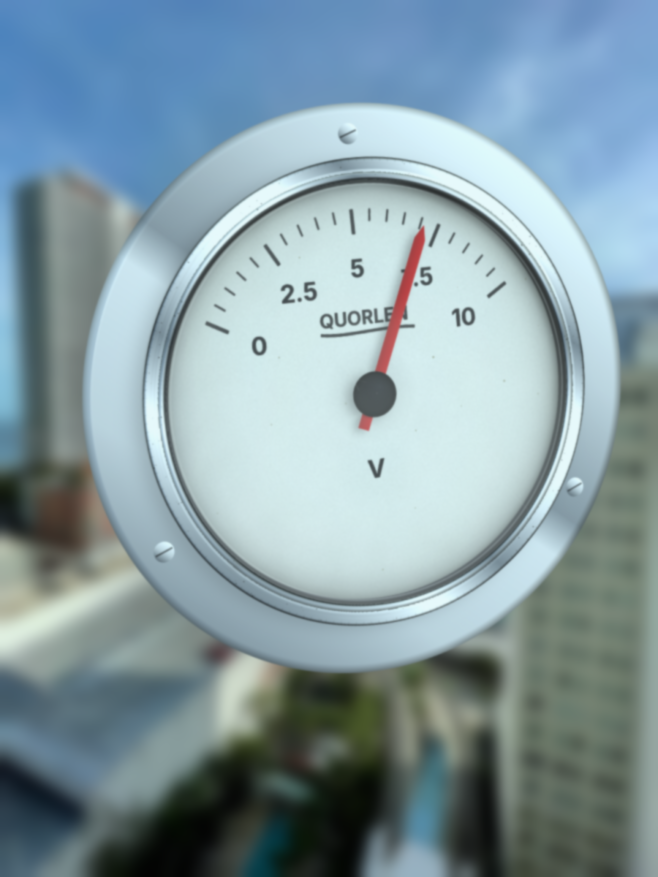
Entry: 7 V
